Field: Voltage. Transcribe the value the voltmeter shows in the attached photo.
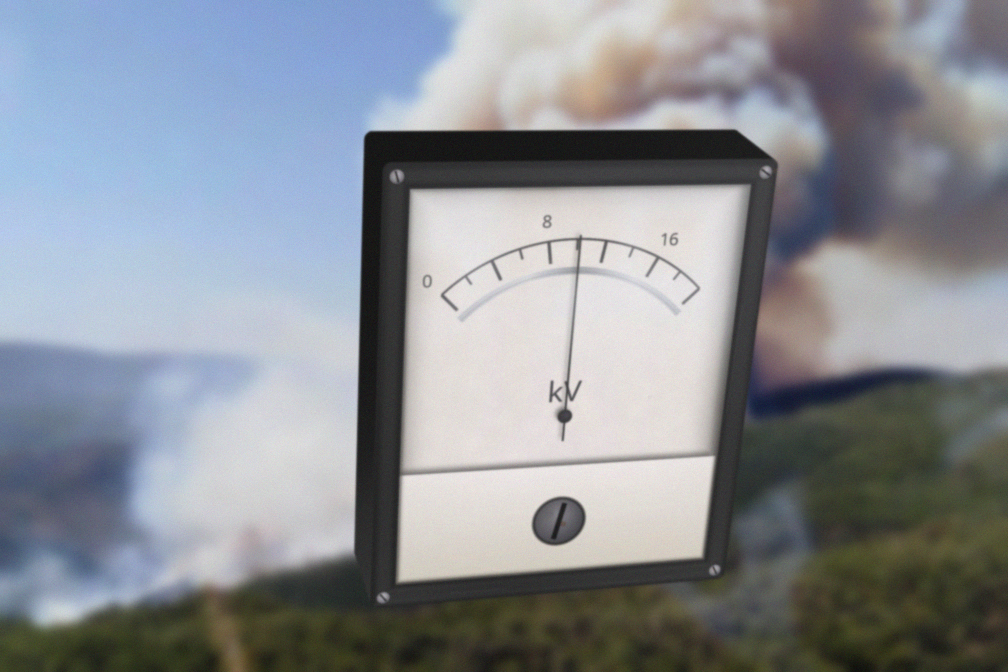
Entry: 10 kV
